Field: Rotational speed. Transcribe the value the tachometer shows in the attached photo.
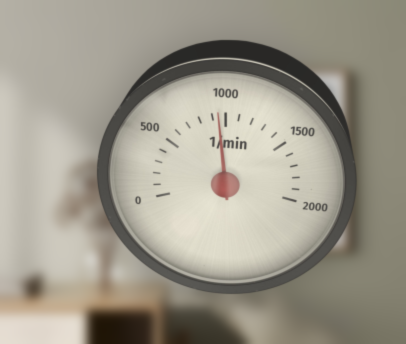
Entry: 950 rpm
